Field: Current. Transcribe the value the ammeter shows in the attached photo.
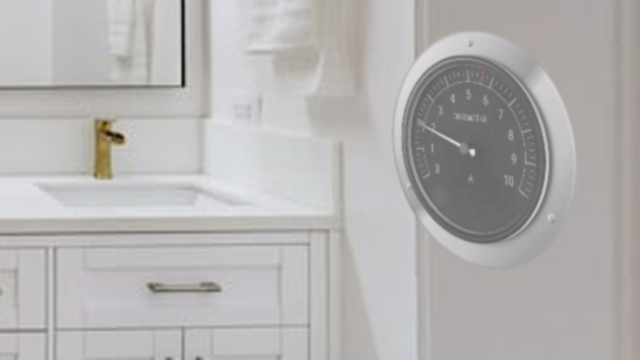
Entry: 2 A
